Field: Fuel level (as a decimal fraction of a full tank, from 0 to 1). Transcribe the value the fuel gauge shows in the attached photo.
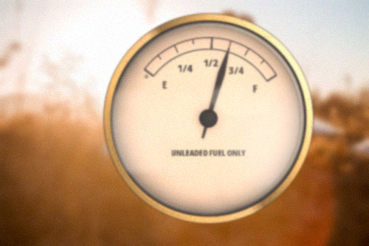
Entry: 0.625
